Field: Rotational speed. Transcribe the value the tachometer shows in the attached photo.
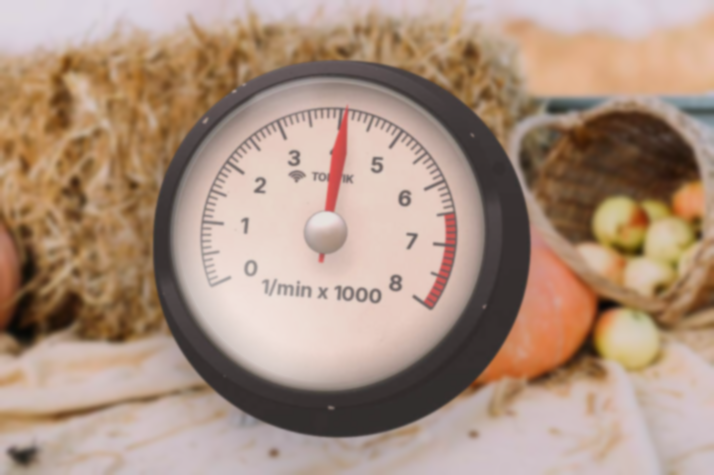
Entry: 4100 rpm
